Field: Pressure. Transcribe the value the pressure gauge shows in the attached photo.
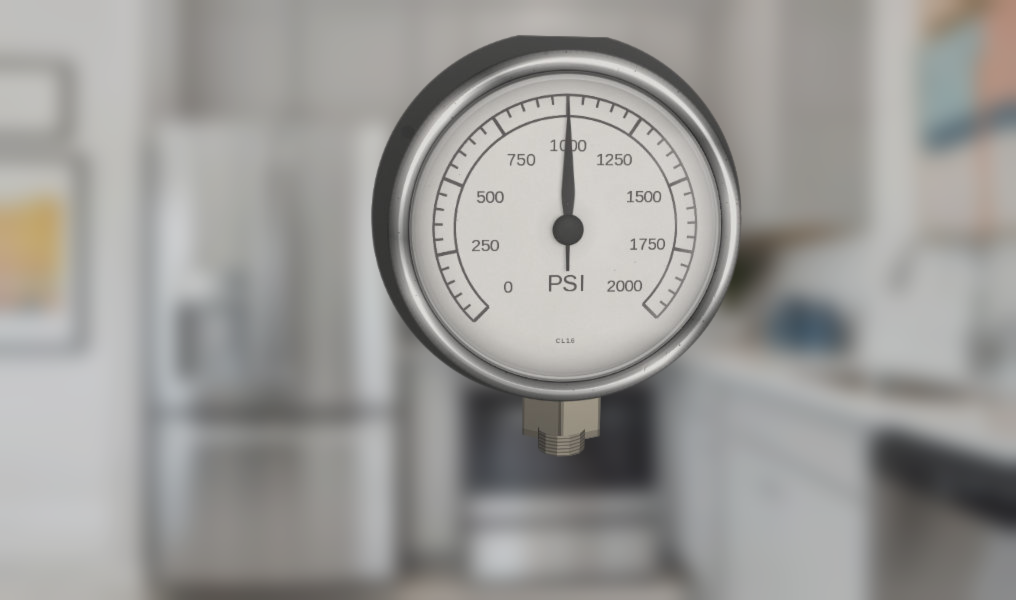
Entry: 1000 psi
